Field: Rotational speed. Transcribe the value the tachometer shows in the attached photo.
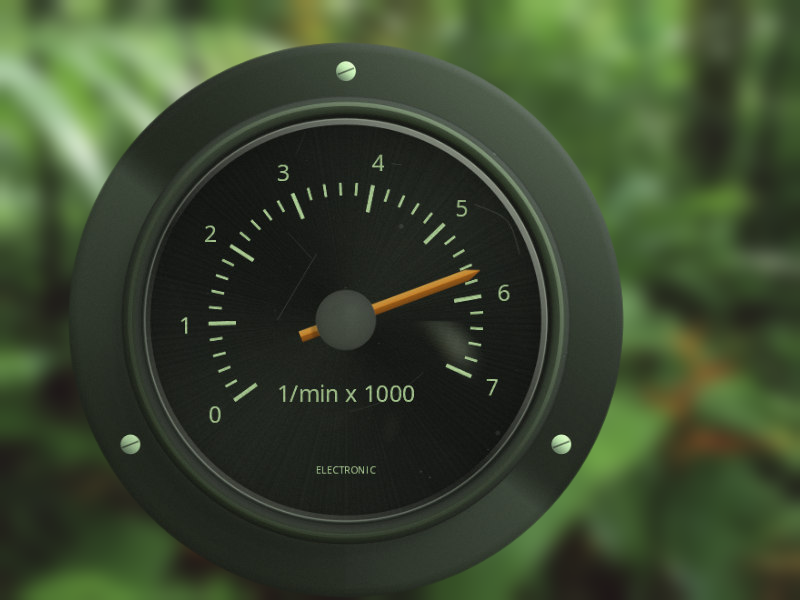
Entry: 5700 rpm
